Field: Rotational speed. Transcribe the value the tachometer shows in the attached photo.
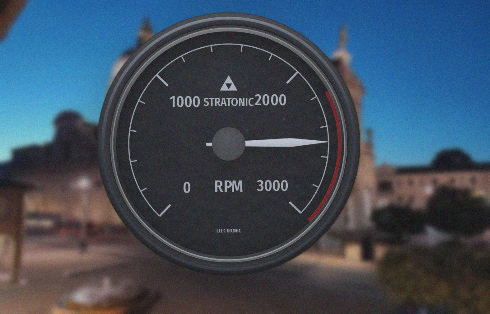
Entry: 2500 rpm
